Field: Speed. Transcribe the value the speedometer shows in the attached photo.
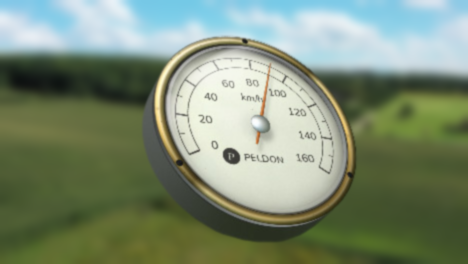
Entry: 90 km/h
